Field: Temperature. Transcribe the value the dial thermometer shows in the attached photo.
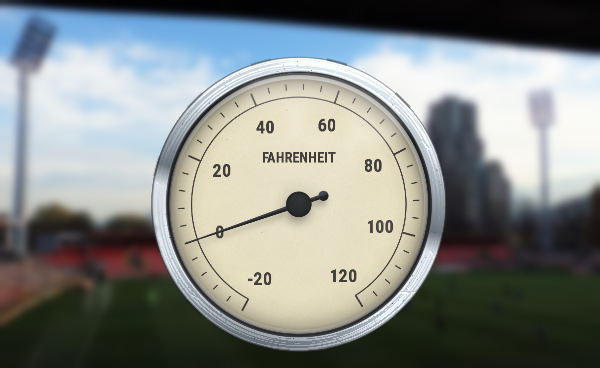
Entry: 0 °F
